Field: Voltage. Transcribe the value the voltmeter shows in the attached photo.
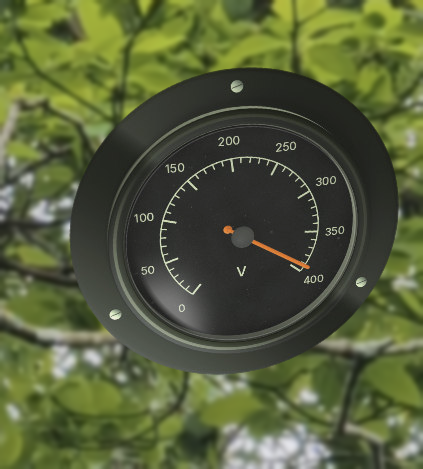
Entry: 390 V
